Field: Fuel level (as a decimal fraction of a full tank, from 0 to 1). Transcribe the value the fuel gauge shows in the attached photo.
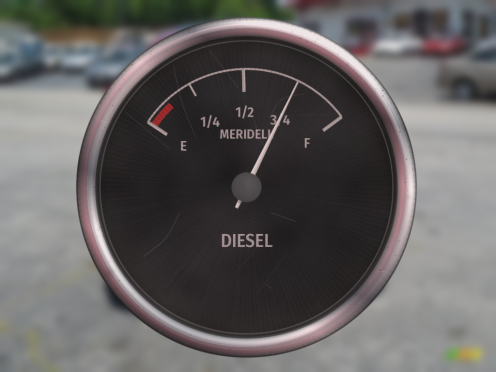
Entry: 0.75
